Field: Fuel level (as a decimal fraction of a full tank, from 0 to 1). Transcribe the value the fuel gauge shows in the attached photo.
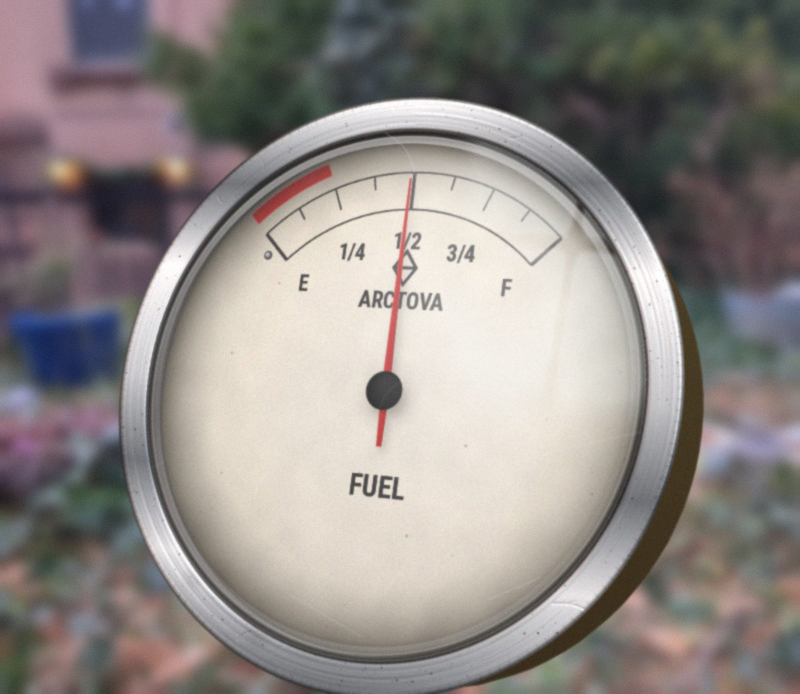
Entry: 0.5
